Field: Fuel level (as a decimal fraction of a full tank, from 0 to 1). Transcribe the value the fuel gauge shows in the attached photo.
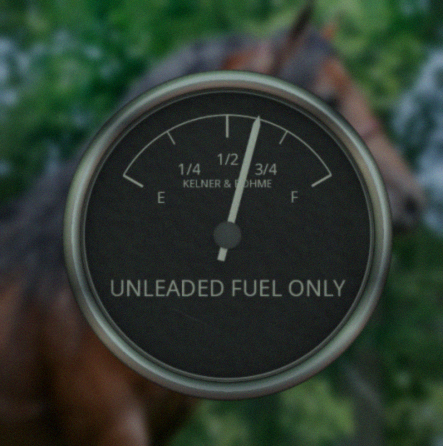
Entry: 0.625
